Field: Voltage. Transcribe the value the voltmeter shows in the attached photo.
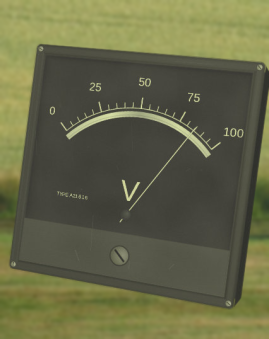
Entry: 85 V
